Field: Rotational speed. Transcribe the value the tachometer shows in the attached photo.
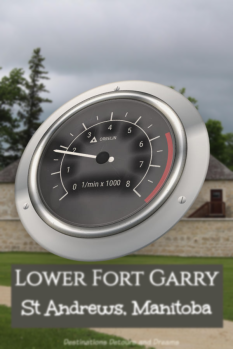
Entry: 1750 rpm
